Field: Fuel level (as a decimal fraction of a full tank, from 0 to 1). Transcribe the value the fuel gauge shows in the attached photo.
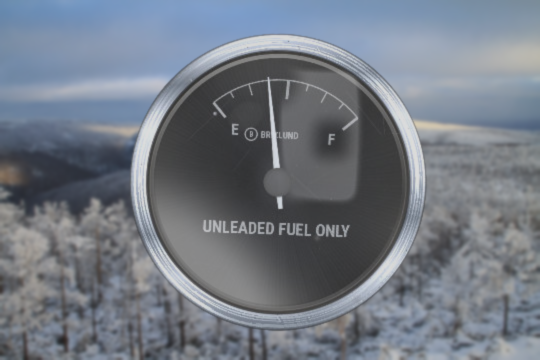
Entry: 0.375
